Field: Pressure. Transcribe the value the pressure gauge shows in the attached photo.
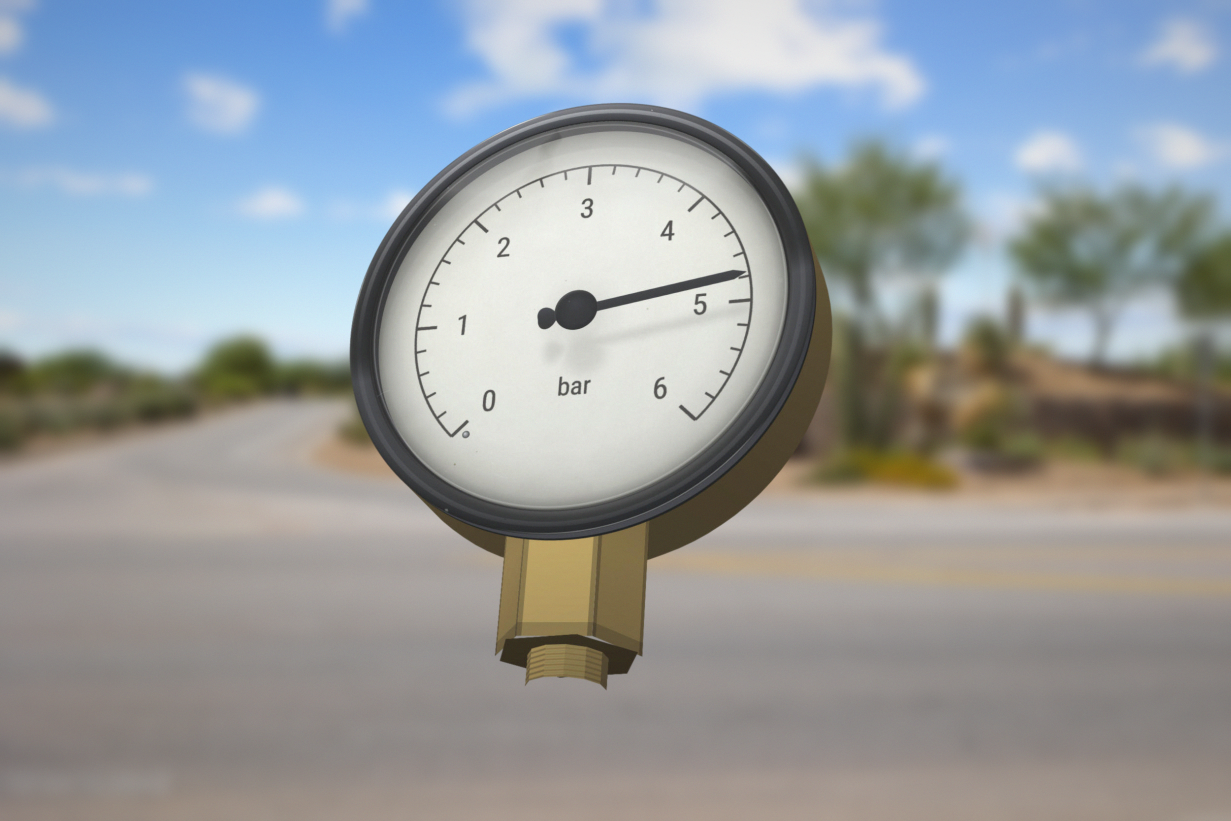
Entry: 4.8 bar
